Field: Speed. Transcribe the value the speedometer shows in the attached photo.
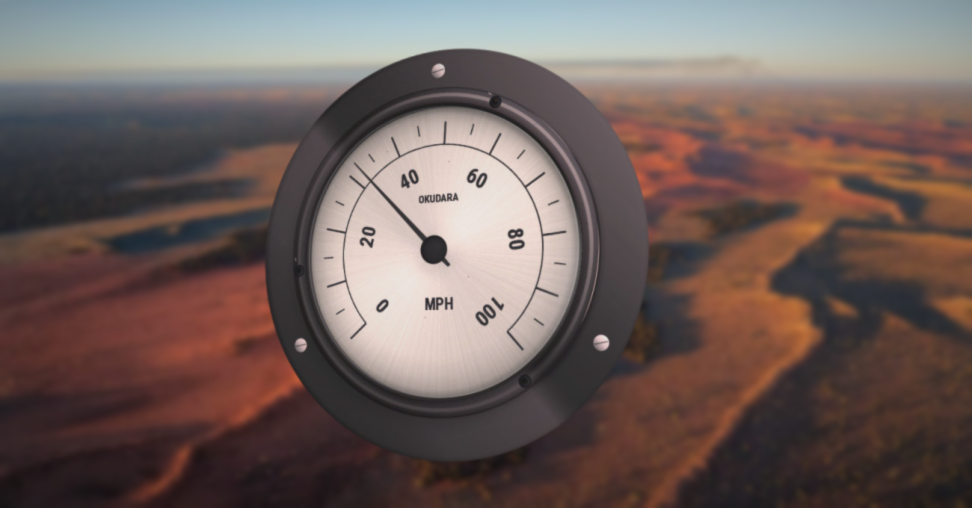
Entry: 32.5 mph
